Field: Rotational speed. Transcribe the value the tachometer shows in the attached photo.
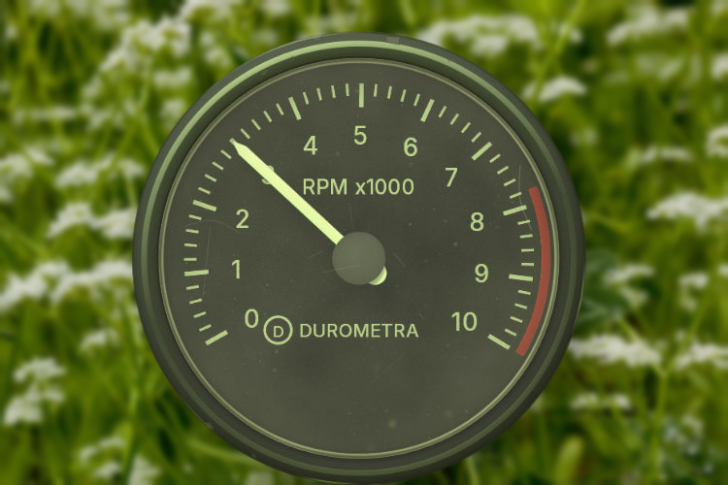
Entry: 3000 rpm
